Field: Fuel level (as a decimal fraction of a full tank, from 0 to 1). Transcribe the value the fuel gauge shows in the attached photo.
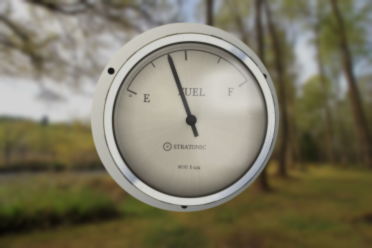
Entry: 0.375
